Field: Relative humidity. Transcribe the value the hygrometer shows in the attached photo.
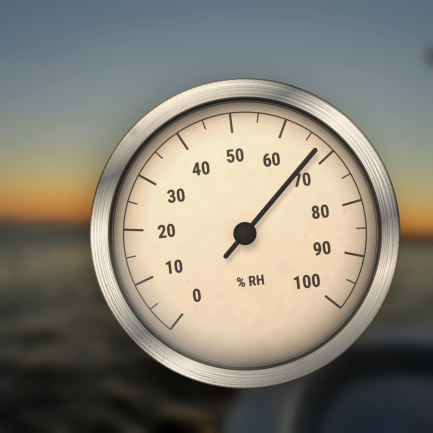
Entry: 67.5 %
